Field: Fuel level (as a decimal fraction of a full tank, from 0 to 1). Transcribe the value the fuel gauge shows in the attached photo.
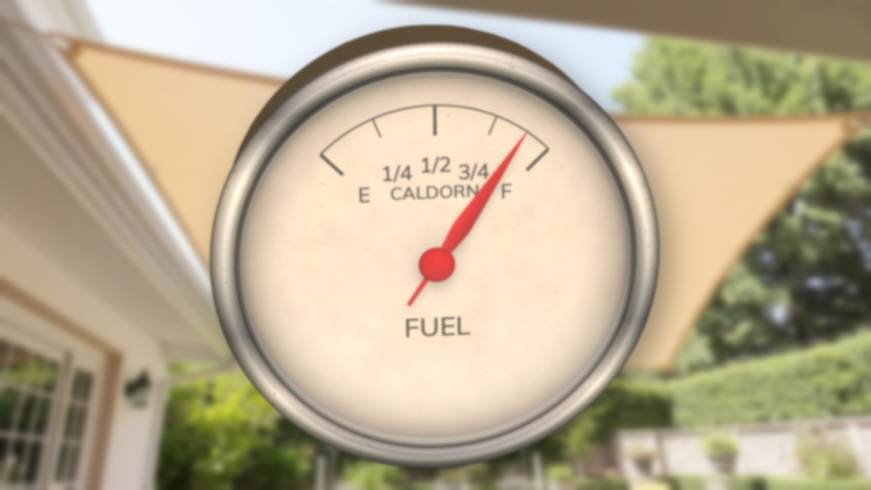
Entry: 0.875
